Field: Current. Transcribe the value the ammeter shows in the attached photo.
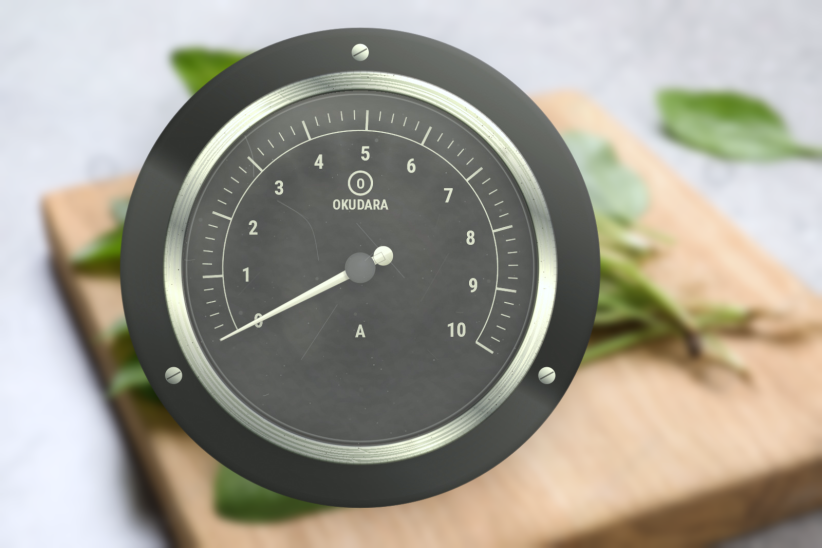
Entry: 0 A
